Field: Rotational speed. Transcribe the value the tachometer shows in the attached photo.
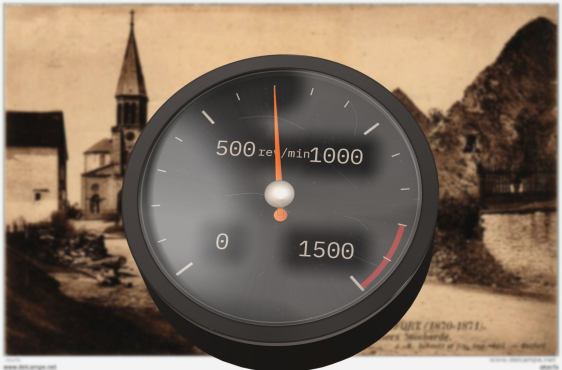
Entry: 700 rpm
